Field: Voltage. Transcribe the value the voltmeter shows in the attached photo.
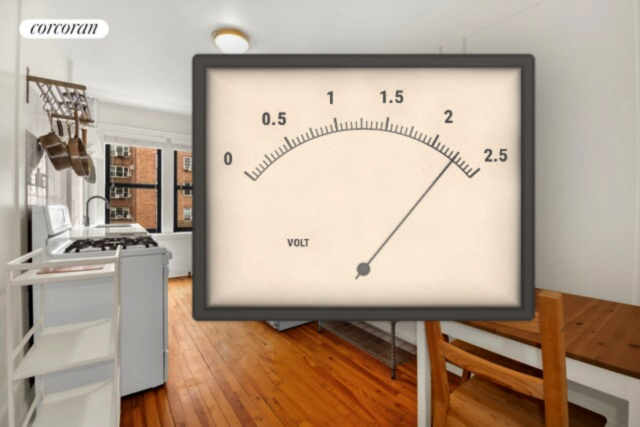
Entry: 2.25 V
